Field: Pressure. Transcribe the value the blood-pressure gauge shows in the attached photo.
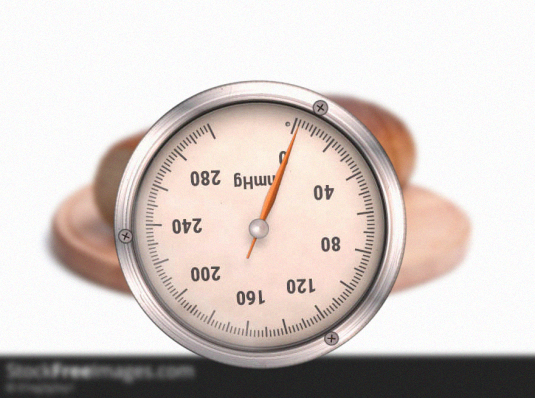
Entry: 2 mmHg
